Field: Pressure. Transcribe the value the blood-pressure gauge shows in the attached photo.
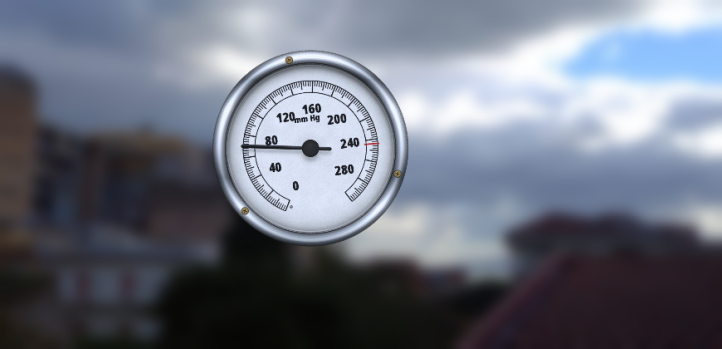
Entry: 70 mmHg
